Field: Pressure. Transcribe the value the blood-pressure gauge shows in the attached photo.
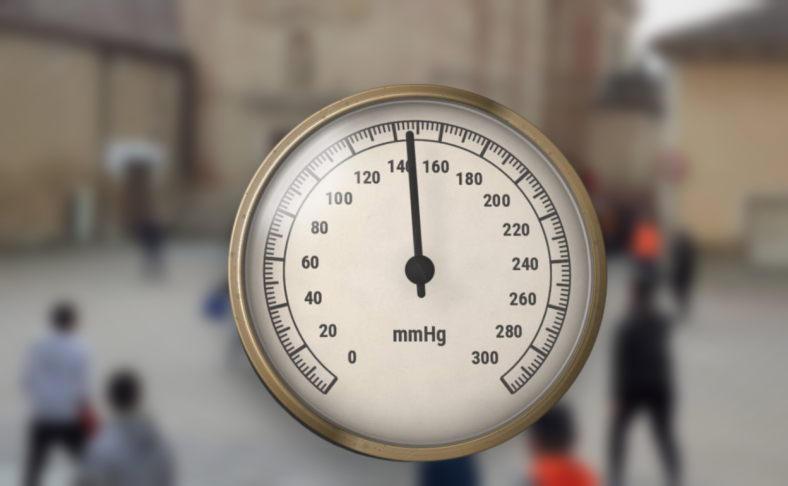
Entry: 146 mmHg
